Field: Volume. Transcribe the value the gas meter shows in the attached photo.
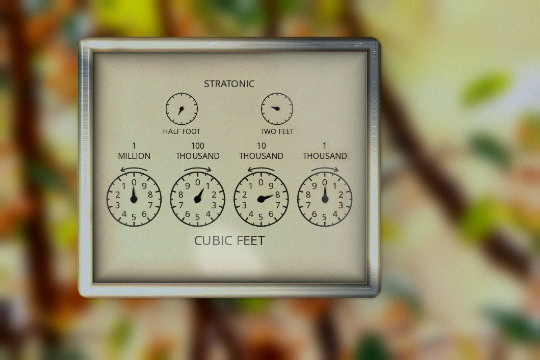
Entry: 8000 ft³
